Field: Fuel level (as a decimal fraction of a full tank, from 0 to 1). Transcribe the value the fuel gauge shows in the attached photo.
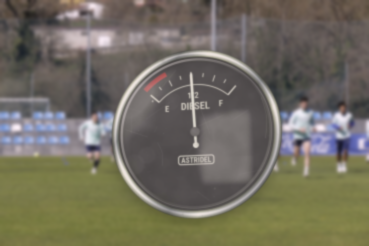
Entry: 0.5
